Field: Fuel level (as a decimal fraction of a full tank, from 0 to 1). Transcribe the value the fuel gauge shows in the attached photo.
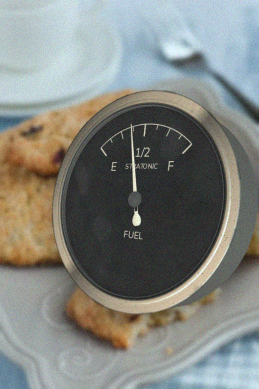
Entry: 0.375
